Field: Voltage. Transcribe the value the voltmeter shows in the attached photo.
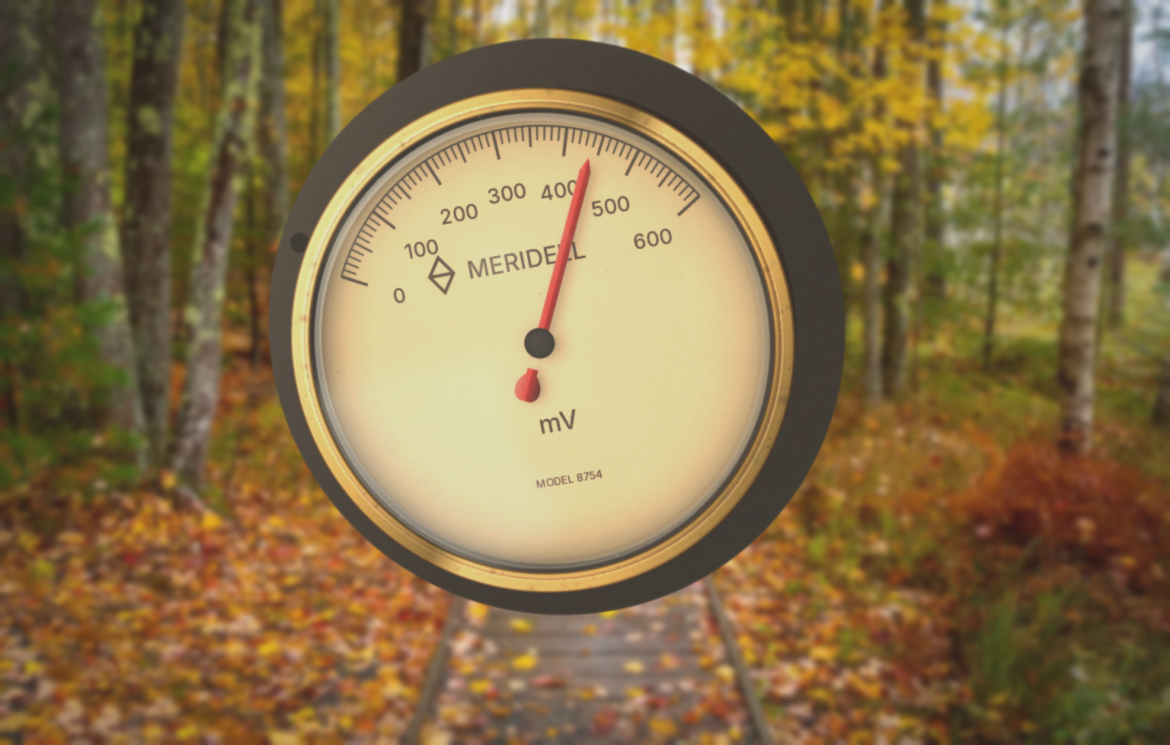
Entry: 440 mV
